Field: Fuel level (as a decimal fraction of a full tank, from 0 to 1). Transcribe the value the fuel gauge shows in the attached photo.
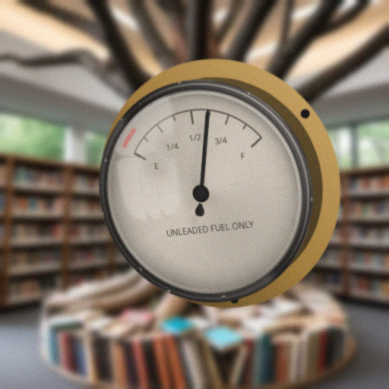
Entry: 0.625
